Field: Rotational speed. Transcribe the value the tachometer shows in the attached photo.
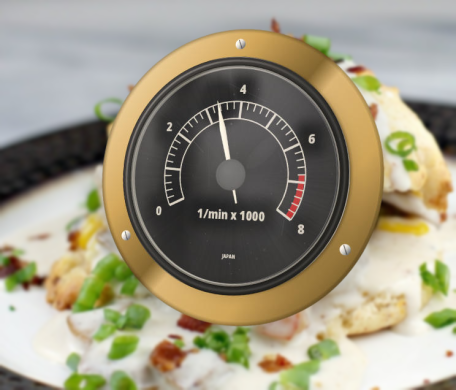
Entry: 3400 rpm
